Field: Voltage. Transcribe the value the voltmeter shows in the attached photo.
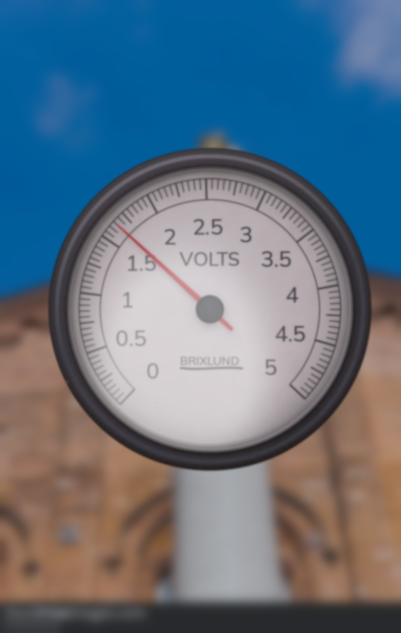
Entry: 1.65 V
